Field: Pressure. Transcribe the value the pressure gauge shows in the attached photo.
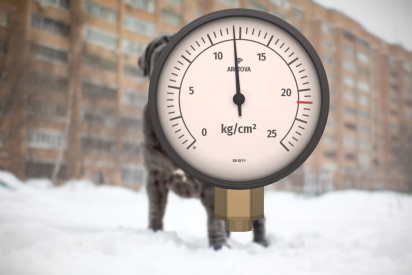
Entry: 12 kg/cm²
